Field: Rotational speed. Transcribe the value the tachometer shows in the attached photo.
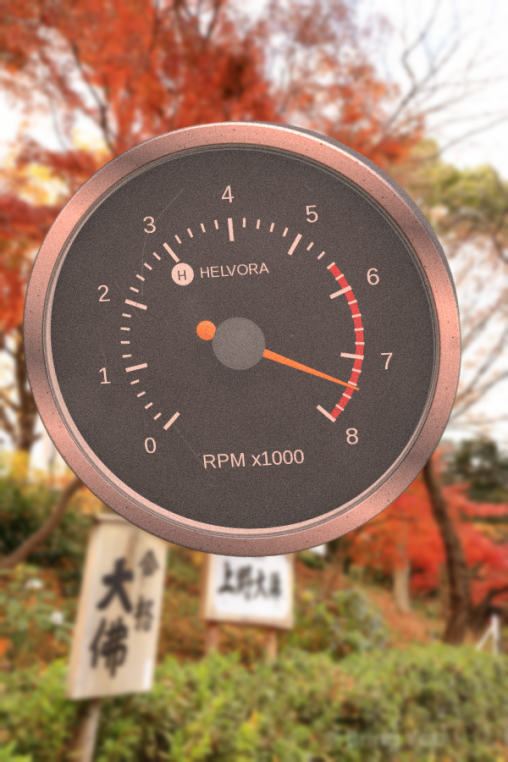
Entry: 7400 rpm
